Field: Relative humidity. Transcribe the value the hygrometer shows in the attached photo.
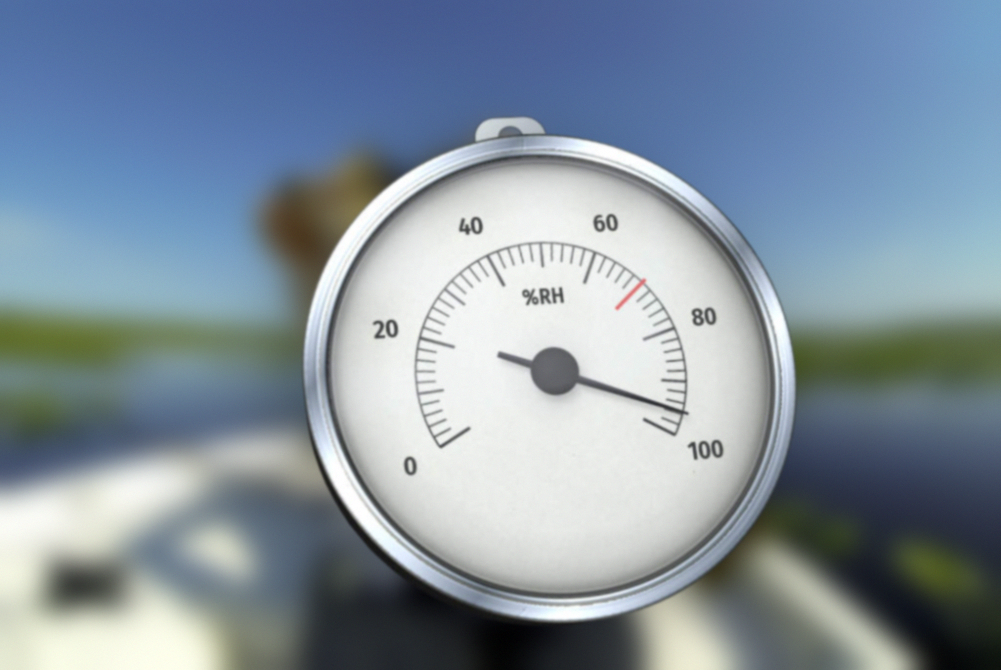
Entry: 96 %
